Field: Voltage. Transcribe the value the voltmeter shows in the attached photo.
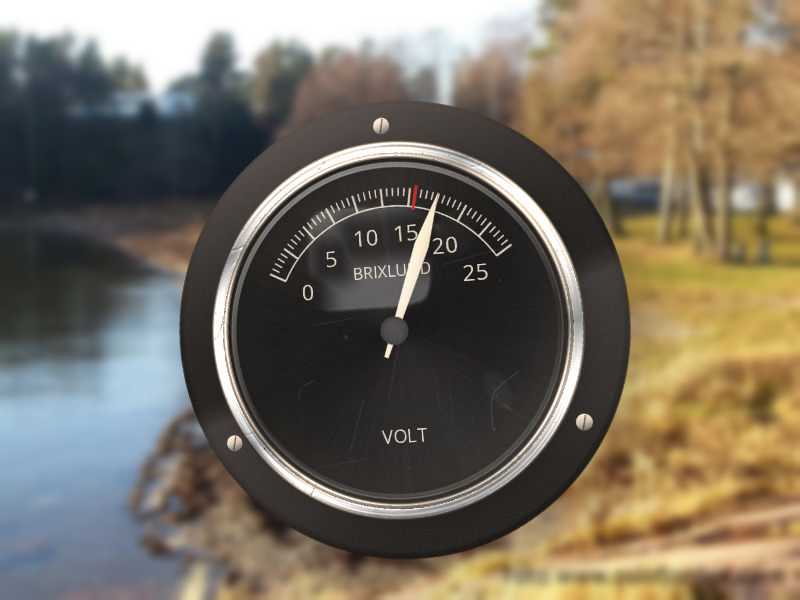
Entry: 17.5 V
